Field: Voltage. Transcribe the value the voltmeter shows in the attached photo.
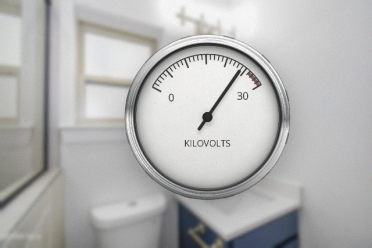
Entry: 24 kV
